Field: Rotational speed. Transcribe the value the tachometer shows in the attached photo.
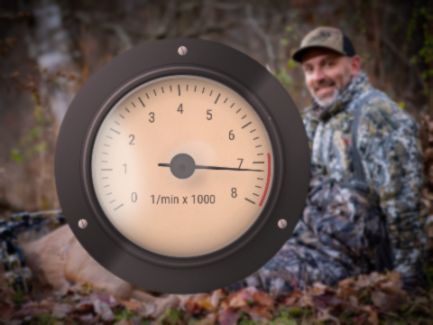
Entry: 7200 rpm
